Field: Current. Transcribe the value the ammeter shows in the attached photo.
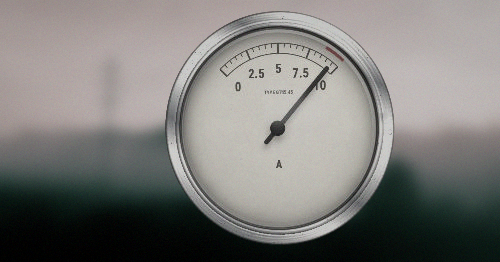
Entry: 9.5 A
